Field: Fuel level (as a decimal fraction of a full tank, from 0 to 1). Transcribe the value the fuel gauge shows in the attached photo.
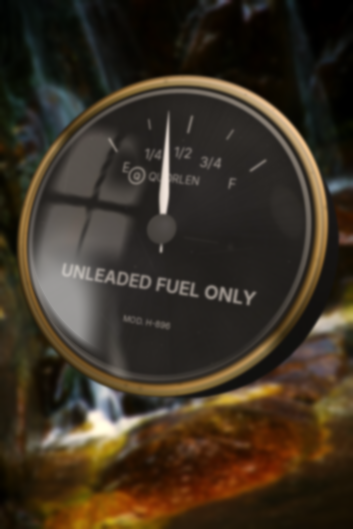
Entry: 0.375
